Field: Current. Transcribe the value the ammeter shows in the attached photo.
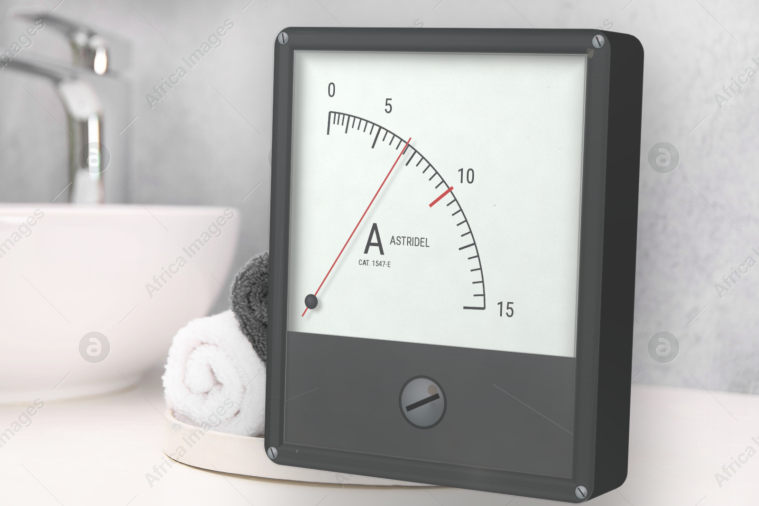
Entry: 7 A
